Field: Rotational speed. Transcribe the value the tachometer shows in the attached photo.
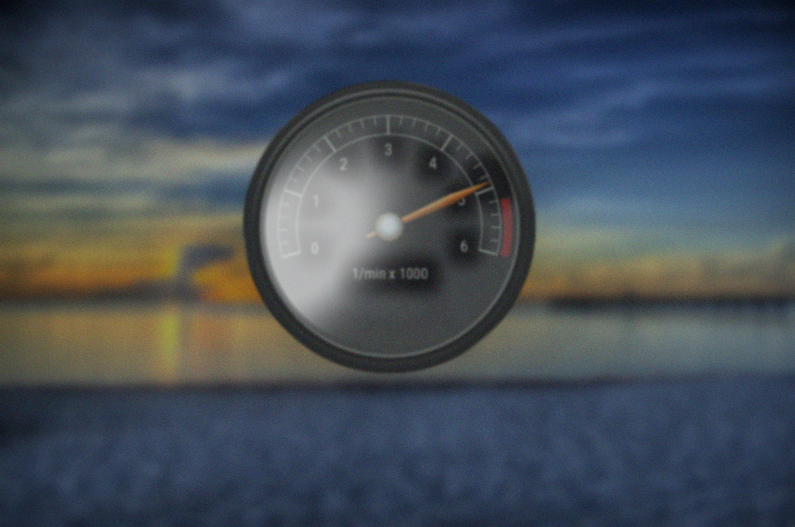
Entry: 4900 rpm
